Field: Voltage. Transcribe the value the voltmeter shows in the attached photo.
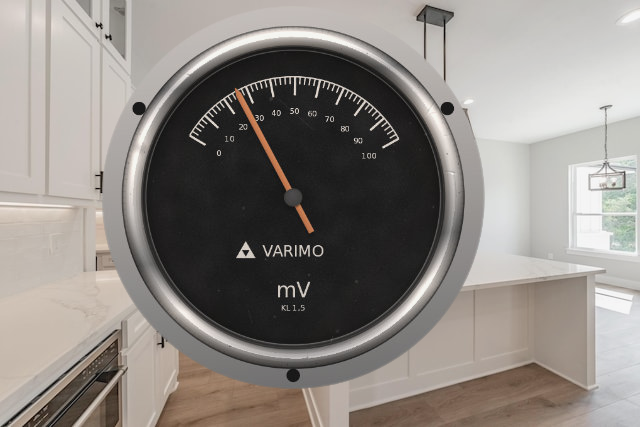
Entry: 26 mV
